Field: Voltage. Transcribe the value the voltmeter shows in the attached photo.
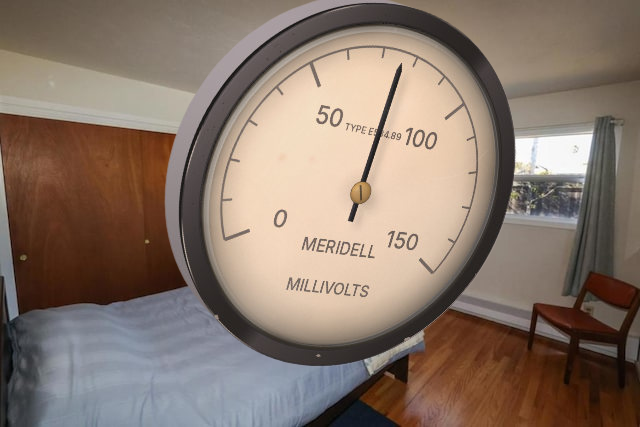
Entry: 75 mV
